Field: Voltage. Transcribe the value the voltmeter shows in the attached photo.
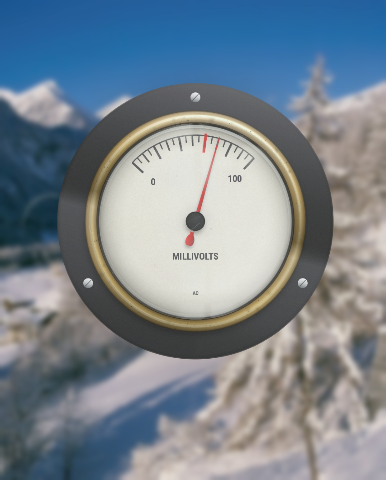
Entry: 70 mV
